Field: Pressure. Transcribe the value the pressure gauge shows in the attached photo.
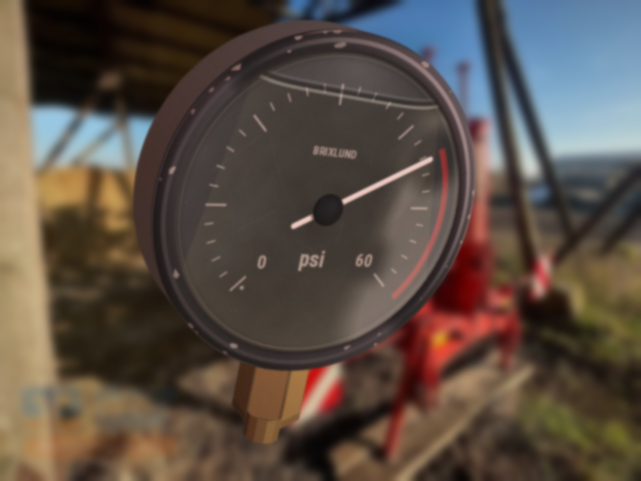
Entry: 44 psi
